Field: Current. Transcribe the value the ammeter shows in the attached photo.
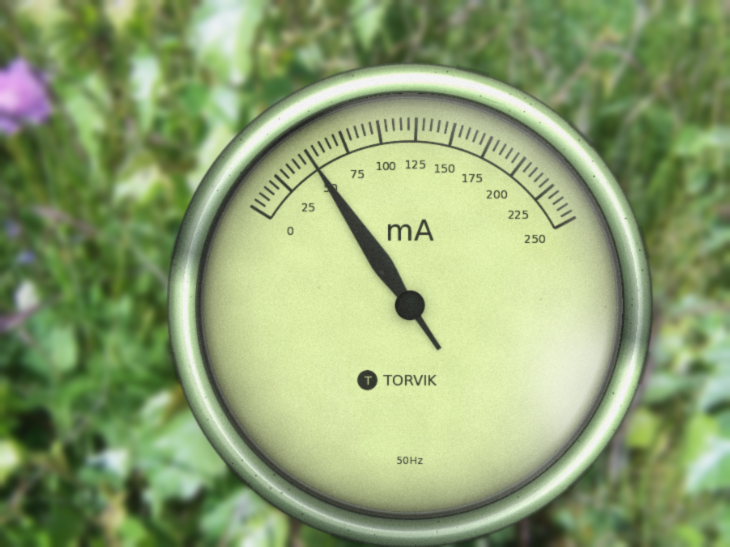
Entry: 50 mA
